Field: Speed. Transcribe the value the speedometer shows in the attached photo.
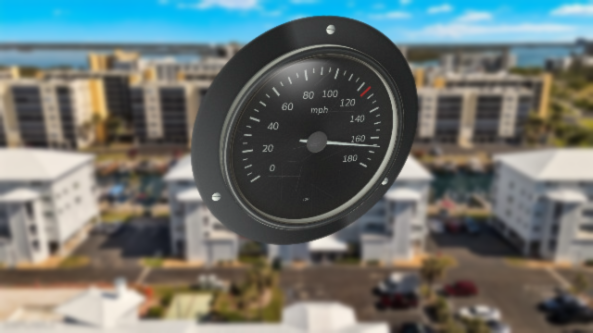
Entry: 165 mph
